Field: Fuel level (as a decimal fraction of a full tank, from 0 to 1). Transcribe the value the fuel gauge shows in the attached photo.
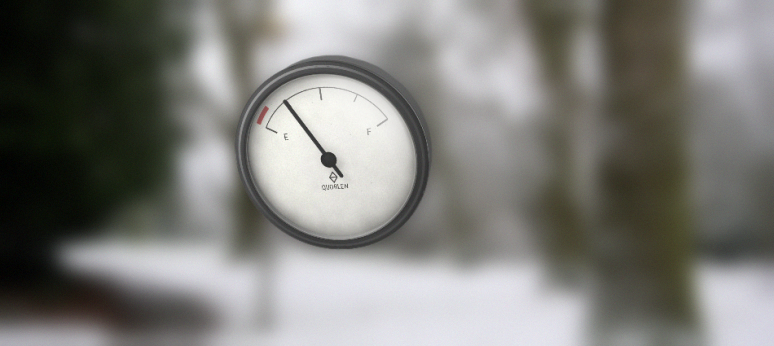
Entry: 0.25
